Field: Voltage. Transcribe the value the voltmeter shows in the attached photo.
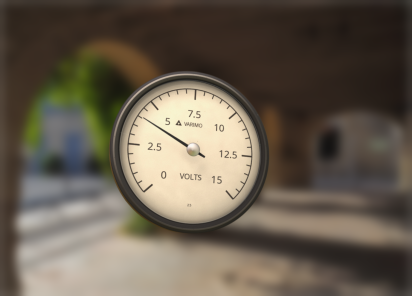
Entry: 4 V
